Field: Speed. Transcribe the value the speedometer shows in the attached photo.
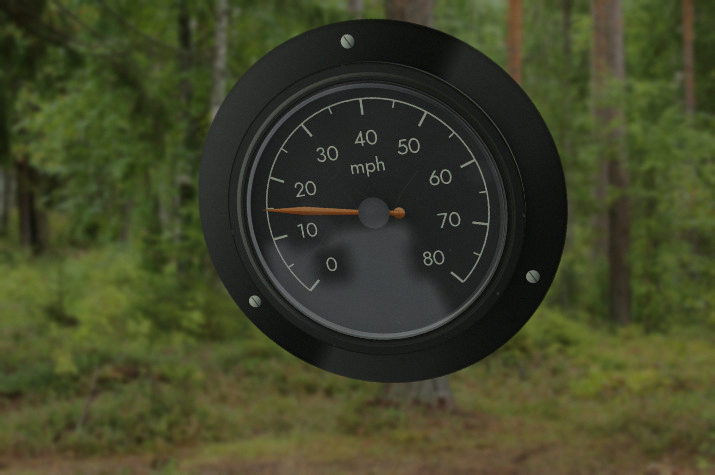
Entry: 15 mph
